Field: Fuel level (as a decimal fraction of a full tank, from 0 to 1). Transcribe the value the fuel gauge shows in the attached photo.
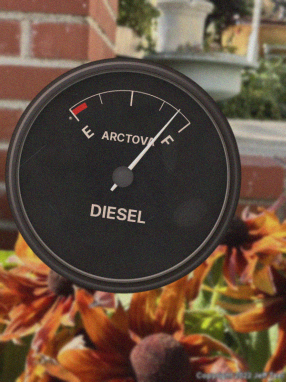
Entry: 0.875
